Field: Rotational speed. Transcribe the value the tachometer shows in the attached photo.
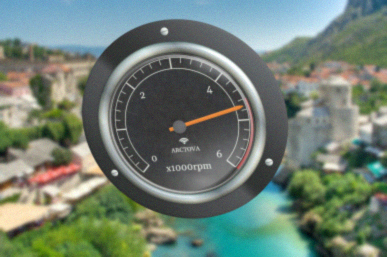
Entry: 4700 rpm
